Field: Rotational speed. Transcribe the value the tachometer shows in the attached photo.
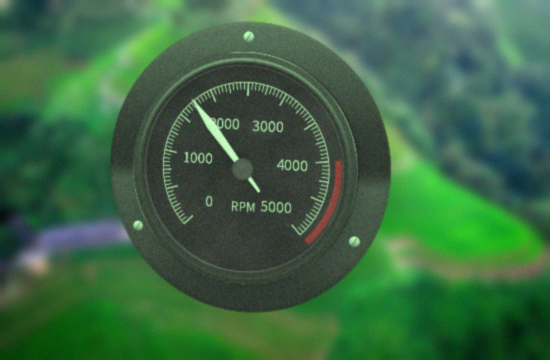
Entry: 1750 rpm
